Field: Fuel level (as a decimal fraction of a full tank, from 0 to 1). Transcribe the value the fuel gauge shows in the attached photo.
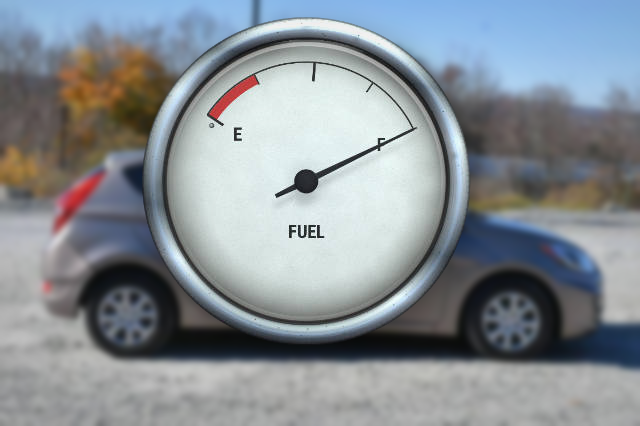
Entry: 1
